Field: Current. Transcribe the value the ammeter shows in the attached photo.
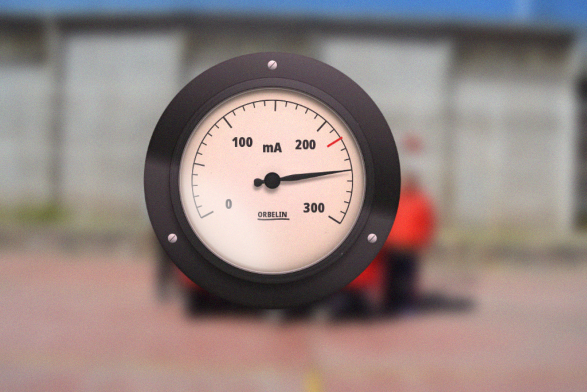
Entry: 250 mA
